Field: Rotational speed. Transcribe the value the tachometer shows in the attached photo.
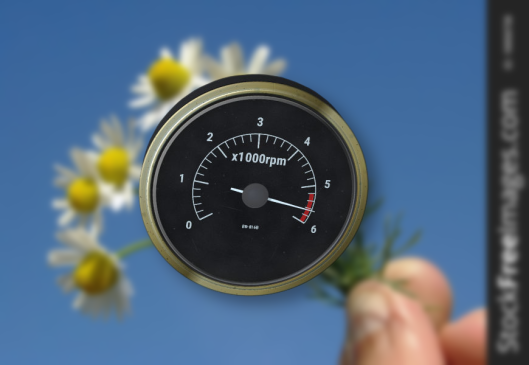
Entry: 5600 rpm
